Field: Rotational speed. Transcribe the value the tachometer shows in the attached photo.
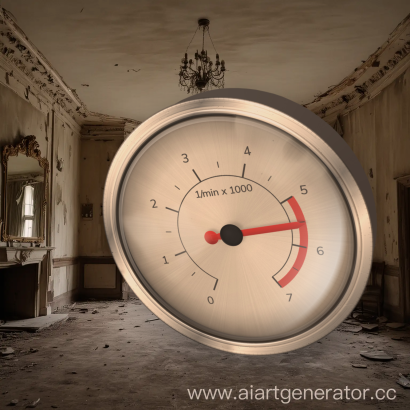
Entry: 5500 rpm
